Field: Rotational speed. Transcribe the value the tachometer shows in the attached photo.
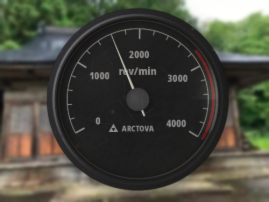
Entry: 1600 rpm
